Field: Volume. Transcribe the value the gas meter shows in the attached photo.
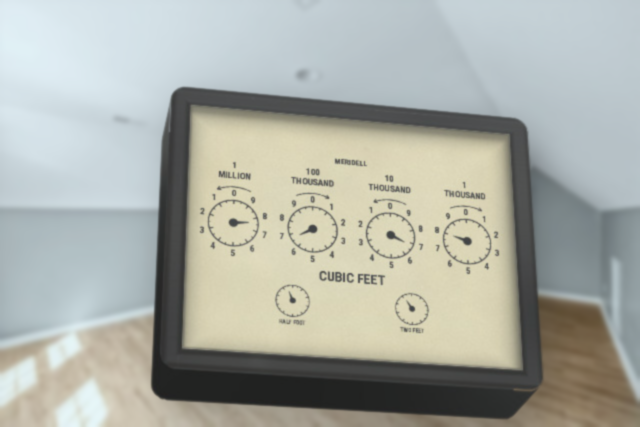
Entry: 766800 ft³
